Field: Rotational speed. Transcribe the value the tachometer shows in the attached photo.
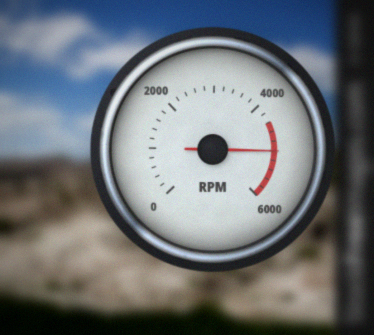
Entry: 5000 rpm
